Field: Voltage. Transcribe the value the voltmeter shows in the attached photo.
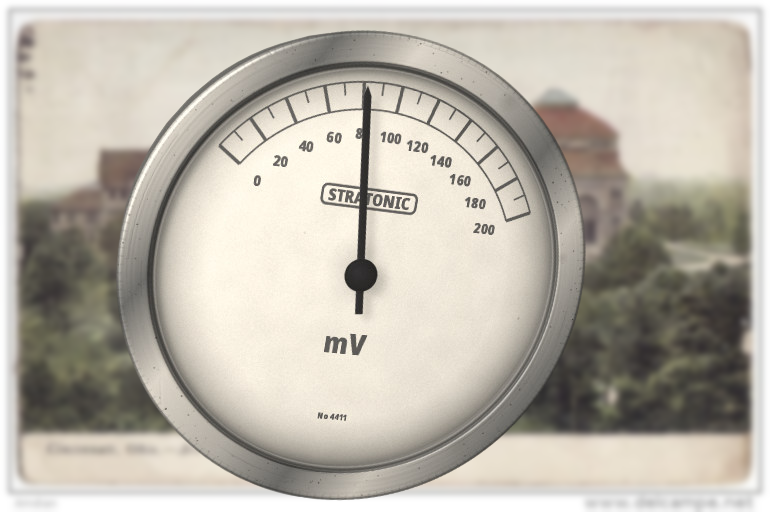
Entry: 80 mV
